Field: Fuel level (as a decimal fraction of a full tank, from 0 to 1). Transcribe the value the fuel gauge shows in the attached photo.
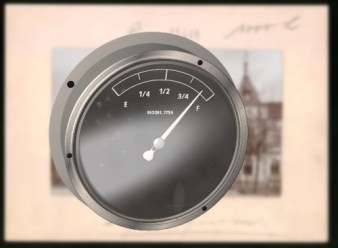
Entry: 0.875
